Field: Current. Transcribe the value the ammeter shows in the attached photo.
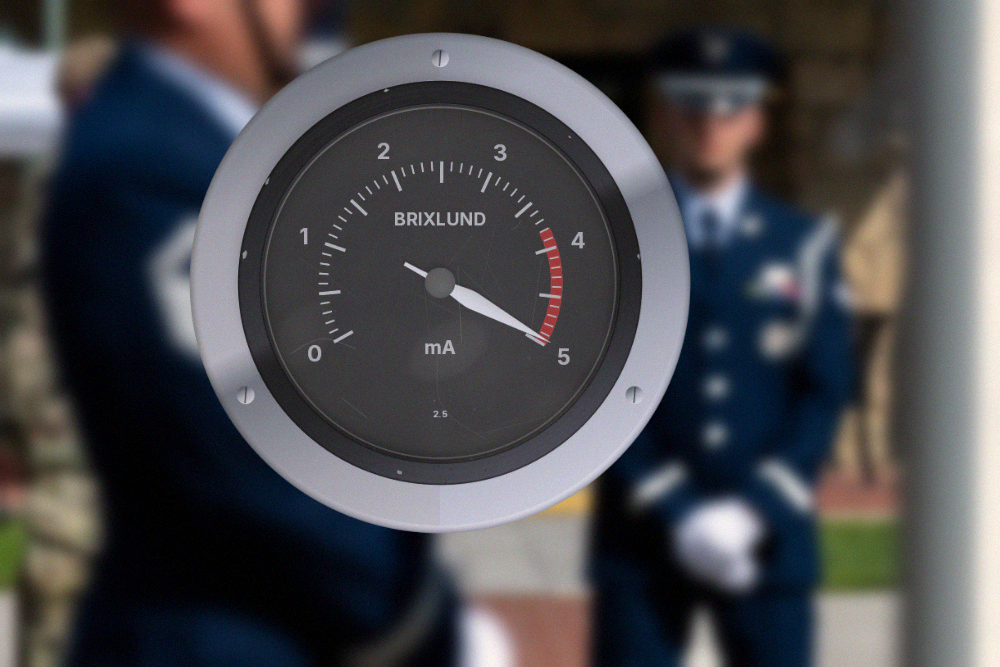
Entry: 4.95 mA
